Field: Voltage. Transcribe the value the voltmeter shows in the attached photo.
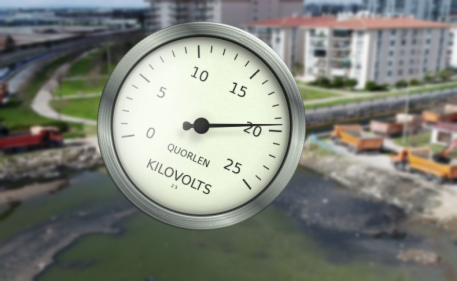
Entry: 19.5 kV
